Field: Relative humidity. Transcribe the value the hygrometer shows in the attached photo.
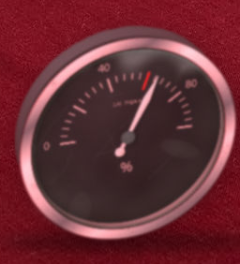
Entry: 64 %
